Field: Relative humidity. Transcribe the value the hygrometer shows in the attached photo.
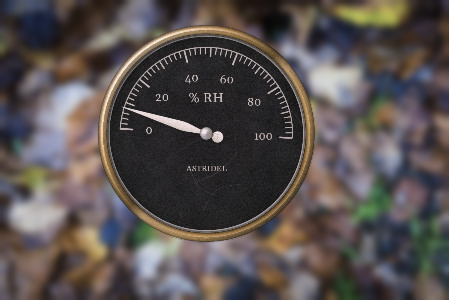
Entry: 8 %
